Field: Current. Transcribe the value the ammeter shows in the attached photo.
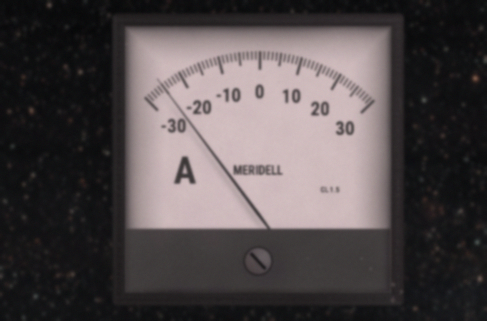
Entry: -25 A
